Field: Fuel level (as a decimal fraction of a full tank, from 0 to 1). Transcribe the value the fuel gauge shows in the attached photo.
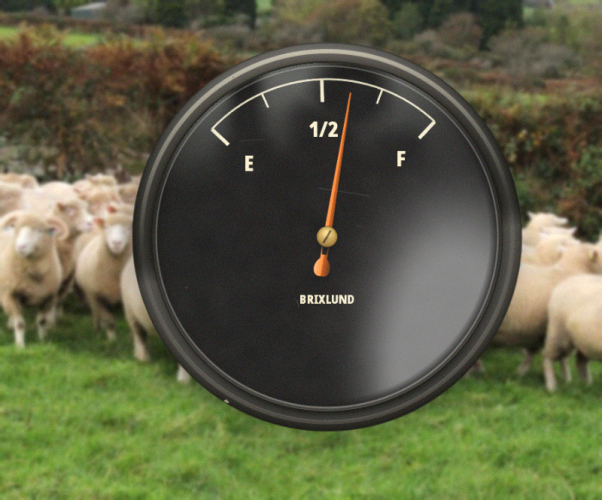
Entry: 0.625
